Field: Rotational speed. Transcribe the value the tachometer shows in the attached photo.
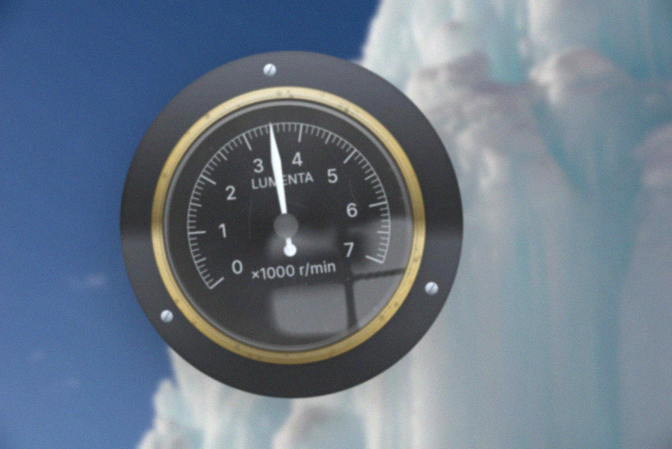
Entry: 3500 rpm
